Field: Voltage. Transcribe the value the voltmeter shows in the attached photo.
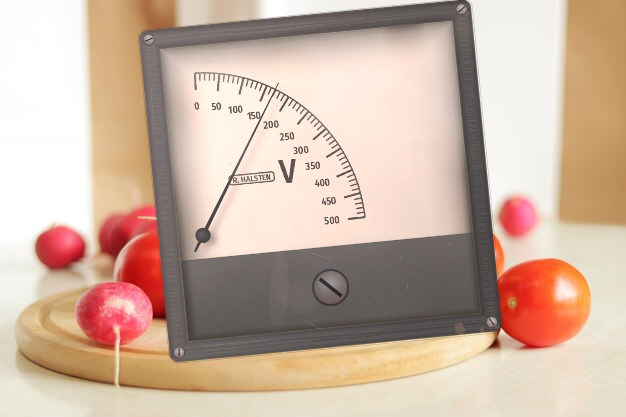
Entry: 170 V
